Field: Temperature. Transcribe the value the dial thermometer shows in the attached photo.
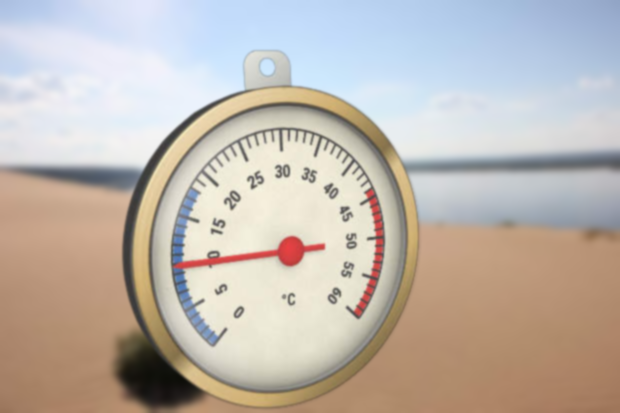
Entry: 10 °C
